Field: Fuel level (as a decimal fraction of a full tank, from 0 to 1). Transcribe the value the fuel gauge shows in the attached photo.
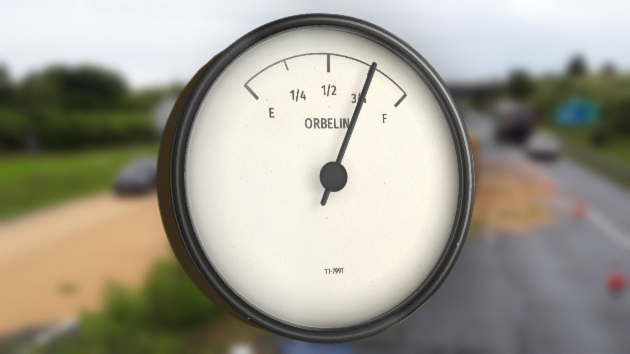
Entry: 0.75
